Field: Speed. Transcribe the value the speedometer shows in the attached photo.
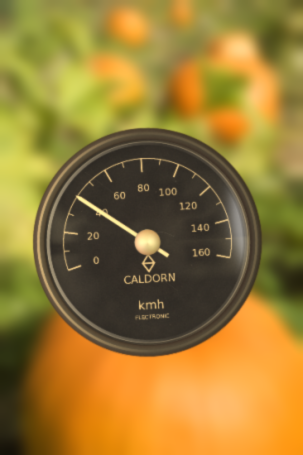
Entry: 40 km/h
